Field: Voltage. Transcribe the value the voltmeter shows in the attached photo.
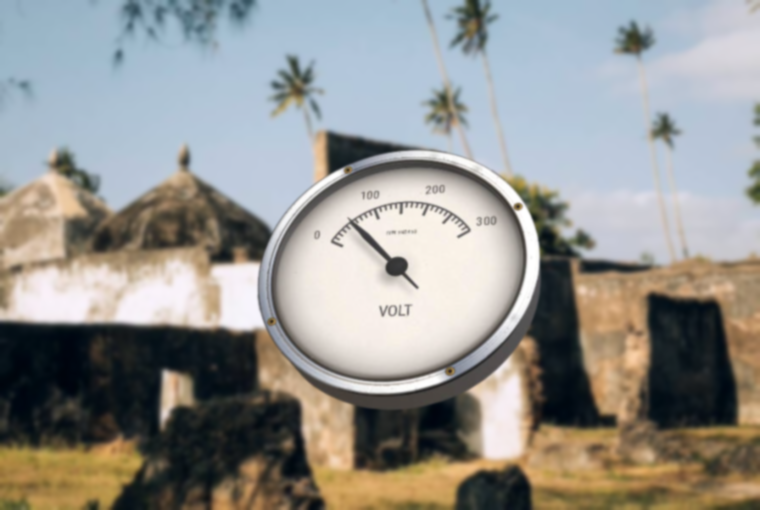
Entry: 50 V
